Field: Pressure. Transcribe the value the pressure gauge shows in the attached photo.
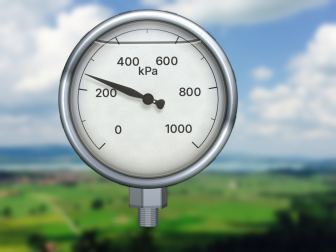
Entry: 250 kPa
